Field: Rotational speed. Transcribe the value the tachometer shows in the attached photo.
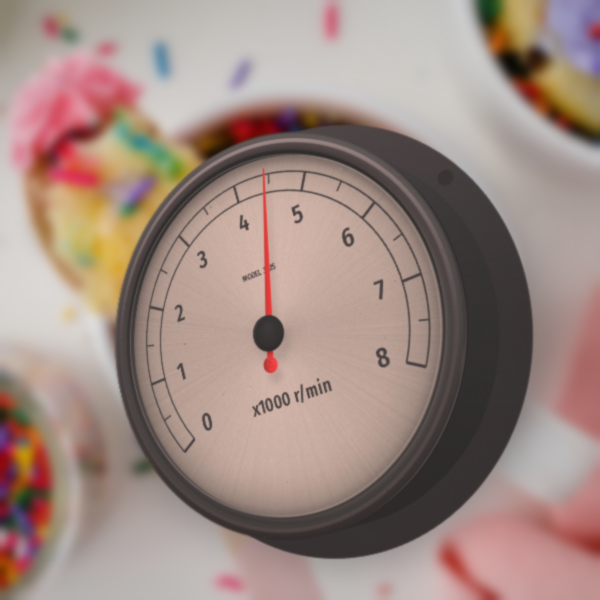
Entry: 4500 rpm
